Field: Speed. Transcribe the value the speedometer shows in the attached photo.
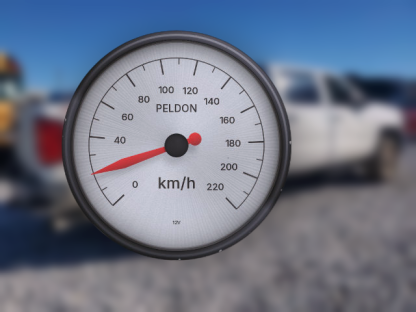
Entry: 20 km/h
